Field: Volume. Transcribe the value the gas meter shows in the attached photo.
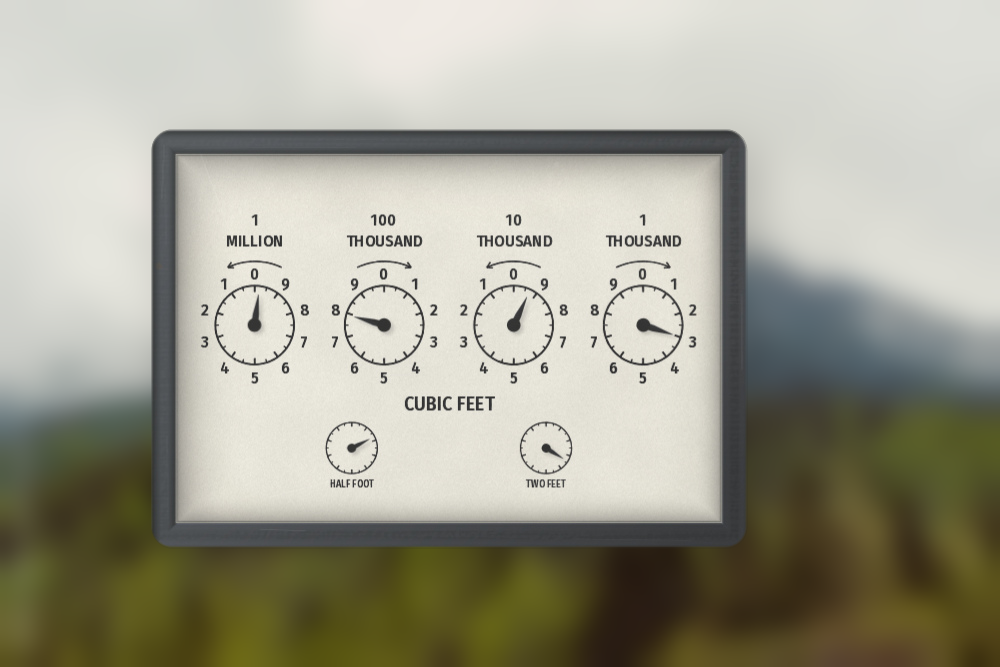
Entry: 979300 ft³
